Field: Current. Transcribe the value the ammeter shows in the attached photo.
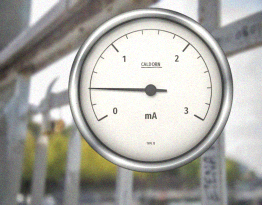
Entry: 0.4 mA
